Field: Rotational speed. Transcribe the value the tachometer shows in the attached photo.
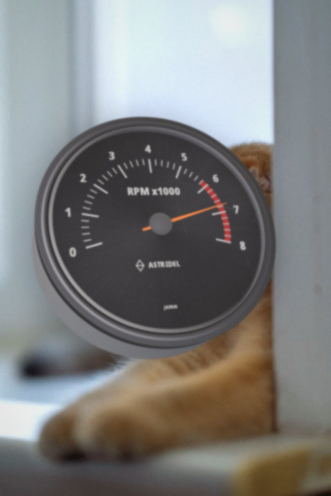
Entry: 6800 rpm
